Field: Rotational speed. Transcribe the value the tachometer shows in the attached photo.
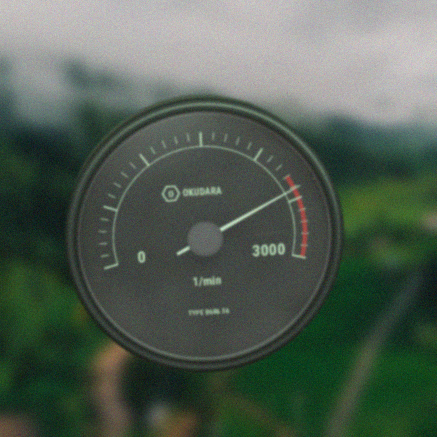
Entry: 2400 rpm
